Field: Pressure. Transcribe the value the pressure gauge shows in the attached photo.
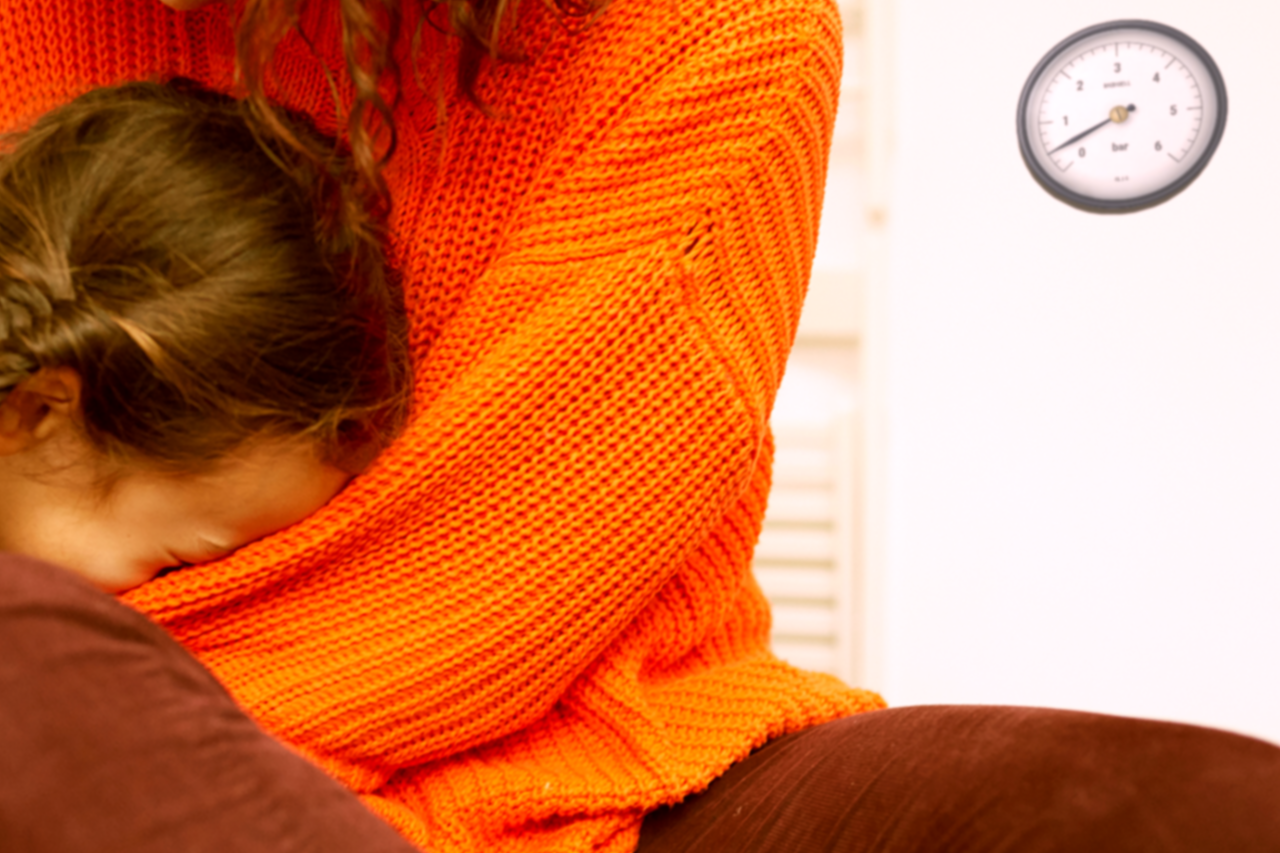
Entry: 0.4 bar
